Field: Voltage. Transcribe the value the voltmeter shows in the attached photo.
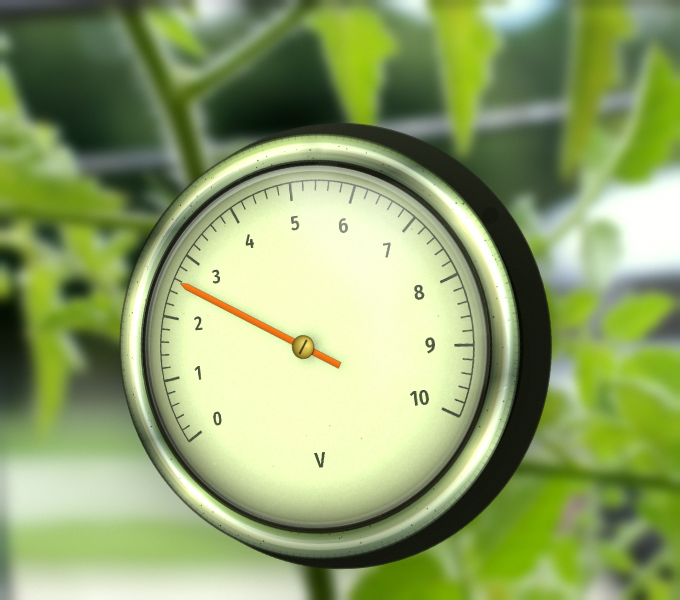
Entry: 2.6 V
